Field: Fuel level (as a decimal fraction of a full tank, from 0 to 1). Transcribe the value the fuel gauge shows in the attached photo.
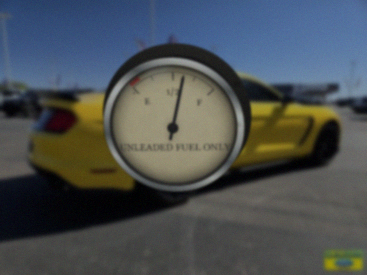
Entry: 0.625
